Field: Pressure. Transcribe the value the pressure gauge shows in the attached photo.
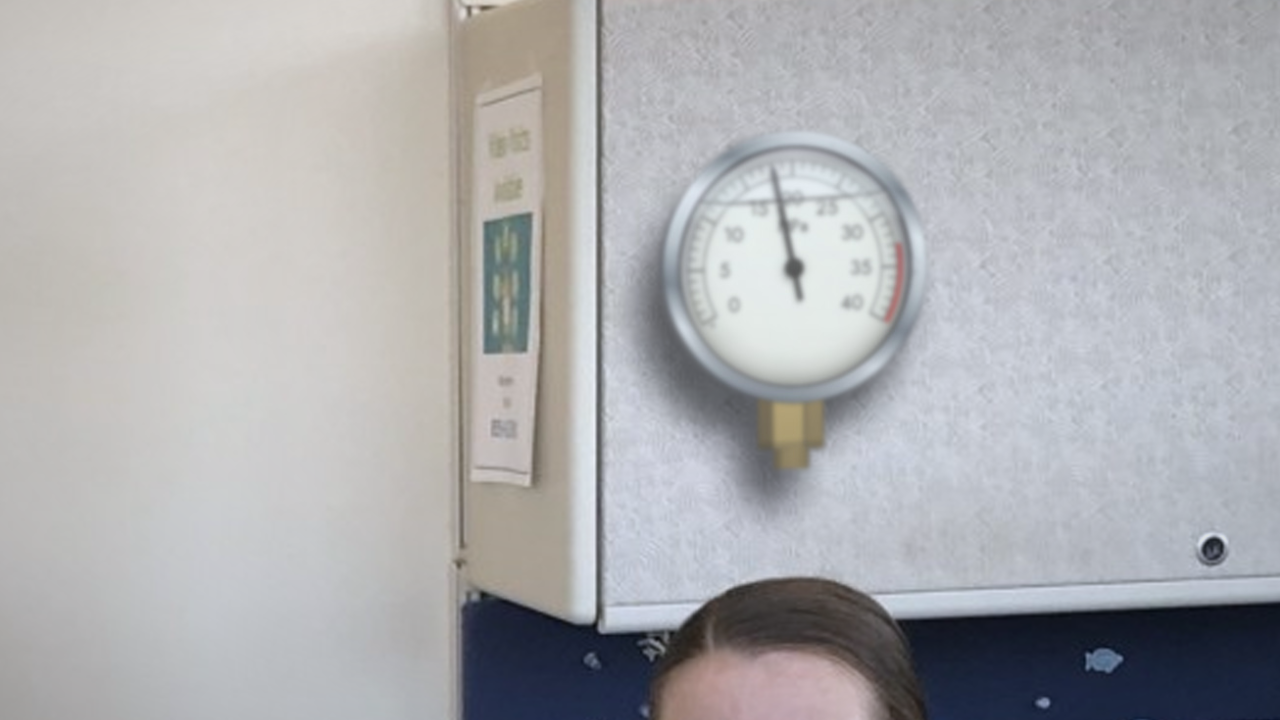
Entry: 18 MPa
